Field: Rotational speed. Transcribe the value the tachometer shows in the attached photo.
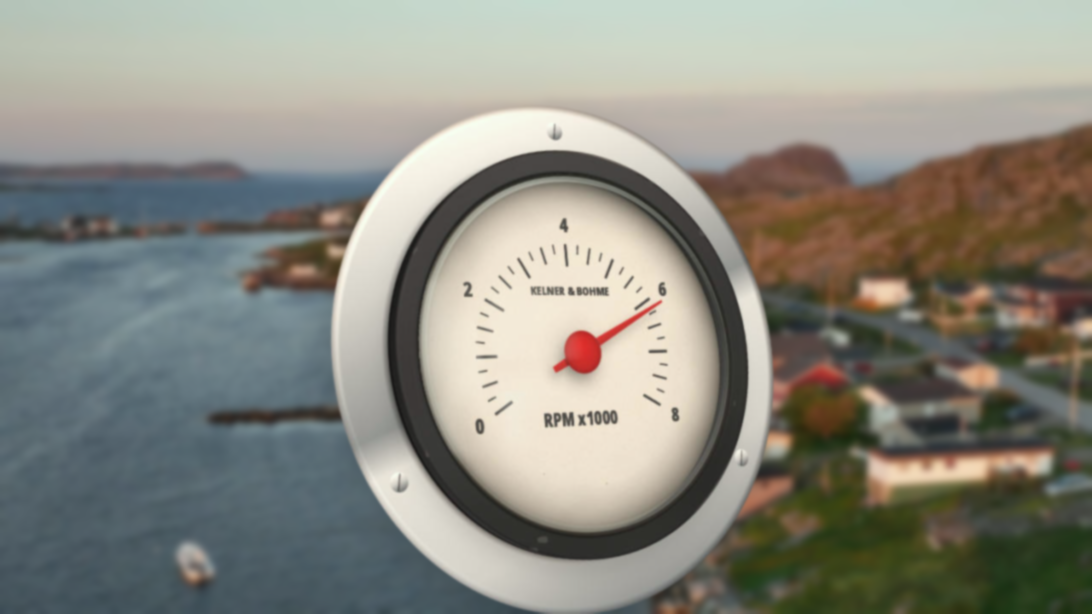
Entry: 6125 rpm
